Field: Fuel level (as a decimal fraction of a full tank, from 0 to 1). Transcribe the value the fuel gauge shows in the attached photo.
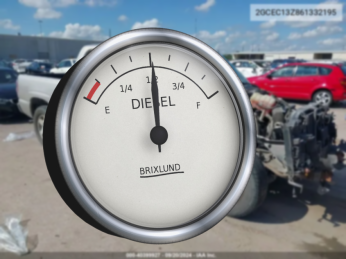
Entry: 0.5
